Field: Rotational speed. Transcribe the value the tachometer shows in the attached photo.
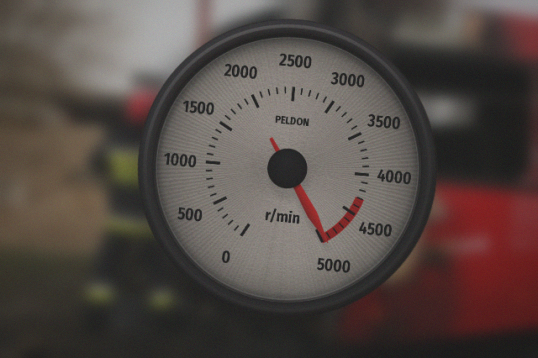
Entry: 4950 rpm
